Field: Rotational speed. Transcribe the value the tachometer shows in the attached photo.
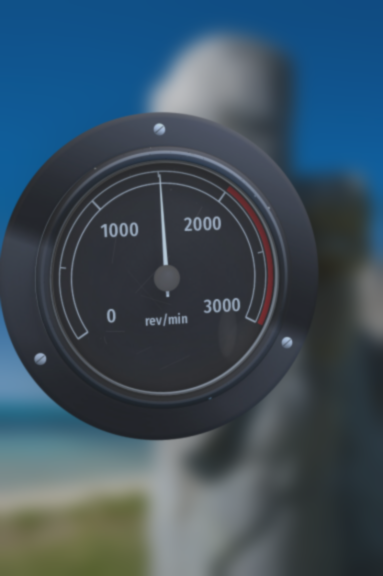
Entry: 1500 rpm
